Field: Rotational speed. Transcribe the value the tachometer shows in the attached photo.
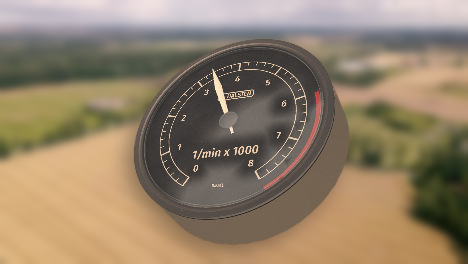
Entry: 3400 rpm
